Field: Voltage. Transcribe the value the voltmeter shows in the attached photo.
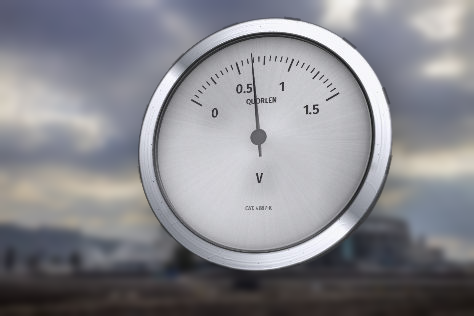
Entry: 0.65 V
